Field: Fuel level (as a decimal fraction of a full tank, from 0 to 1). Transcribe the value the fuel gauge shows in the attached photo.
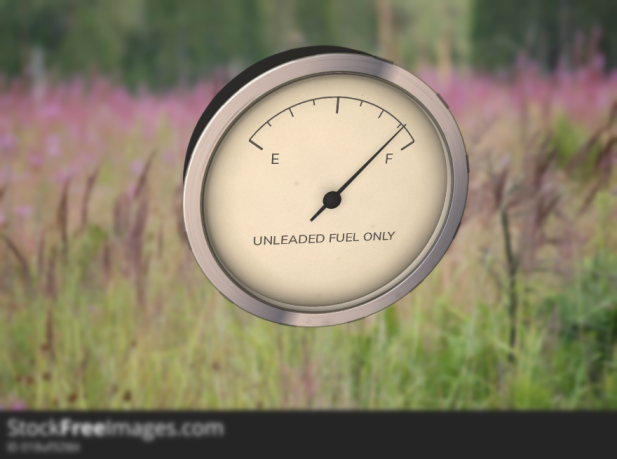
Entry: 0.875
